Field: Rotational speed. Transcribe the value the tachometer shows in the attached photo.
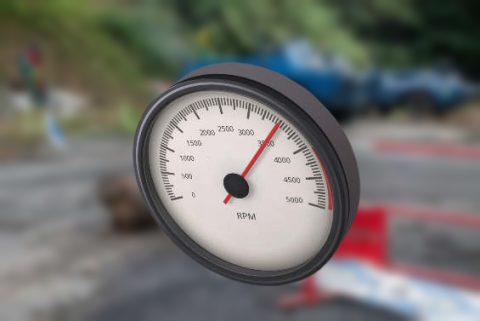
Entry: 3500 rpm
